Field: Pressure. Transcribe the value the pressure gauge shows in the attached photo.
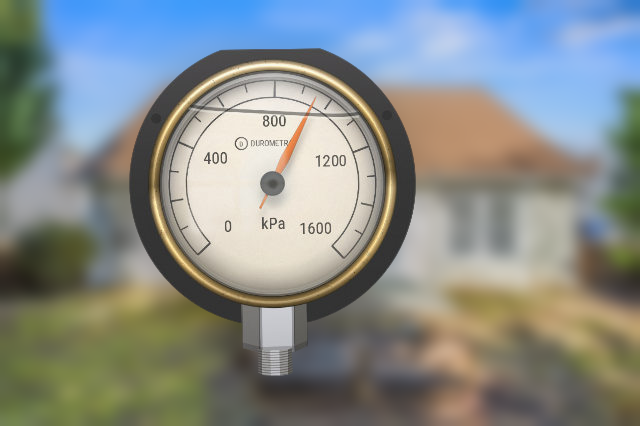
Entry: 950 kPa
